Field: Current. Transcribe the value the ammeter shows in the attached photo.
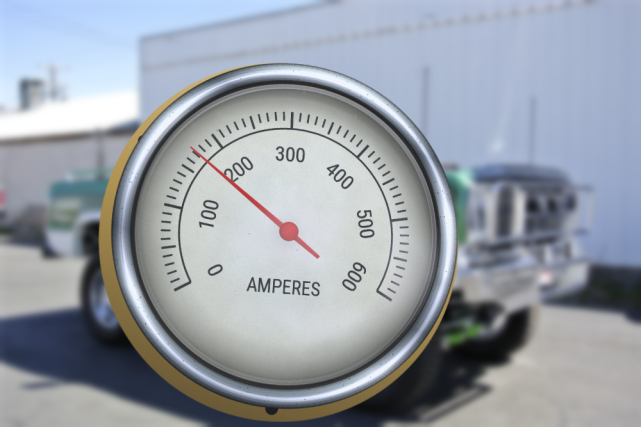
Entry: 170 A
